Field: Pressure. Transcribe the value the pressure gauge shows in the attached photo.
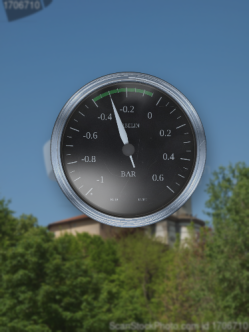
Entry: -0.3 bar
